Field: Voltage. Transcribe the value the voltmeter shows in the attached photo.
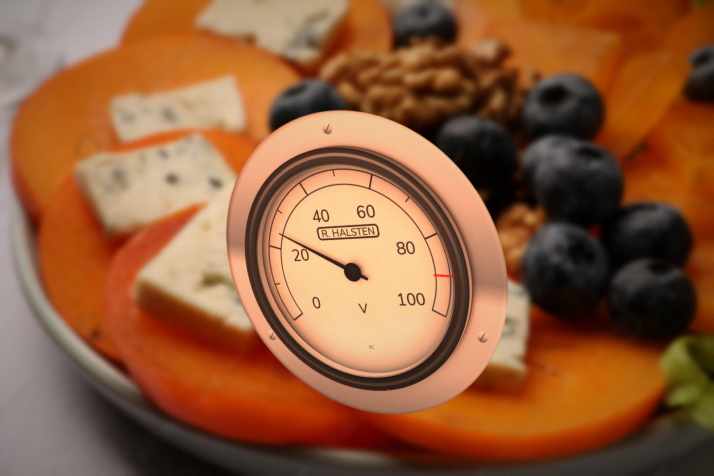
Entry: 25 V
